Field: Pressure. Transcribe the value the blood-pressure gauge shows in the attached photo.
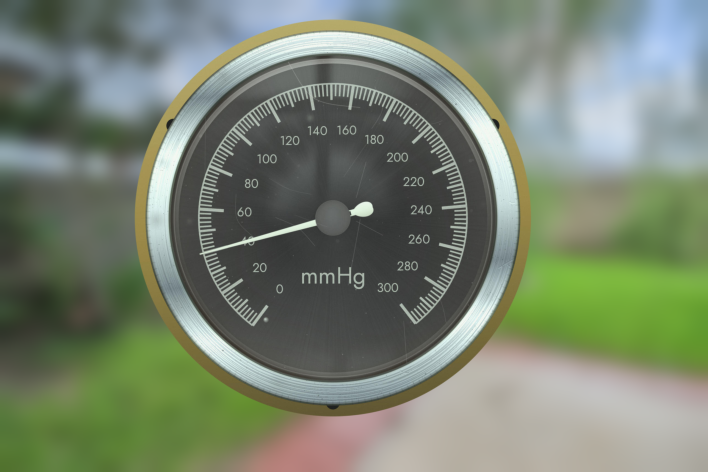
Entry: 40 mmHg
